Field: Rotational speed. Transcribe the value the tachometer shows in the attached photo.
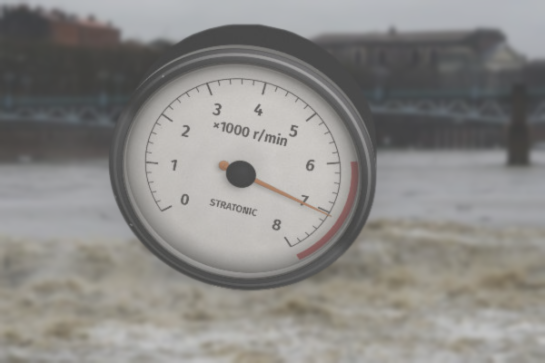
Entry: 7000 rpm
